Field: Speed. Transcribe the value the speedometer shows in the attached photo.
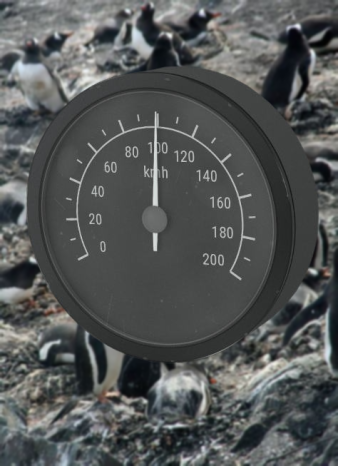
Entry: 100 km/h
